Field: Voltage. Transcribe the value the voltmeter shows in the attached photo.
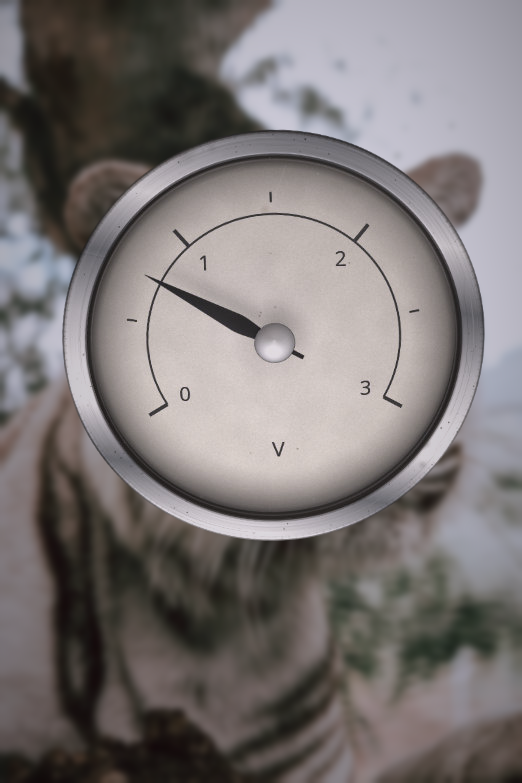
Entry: 0.75 V
